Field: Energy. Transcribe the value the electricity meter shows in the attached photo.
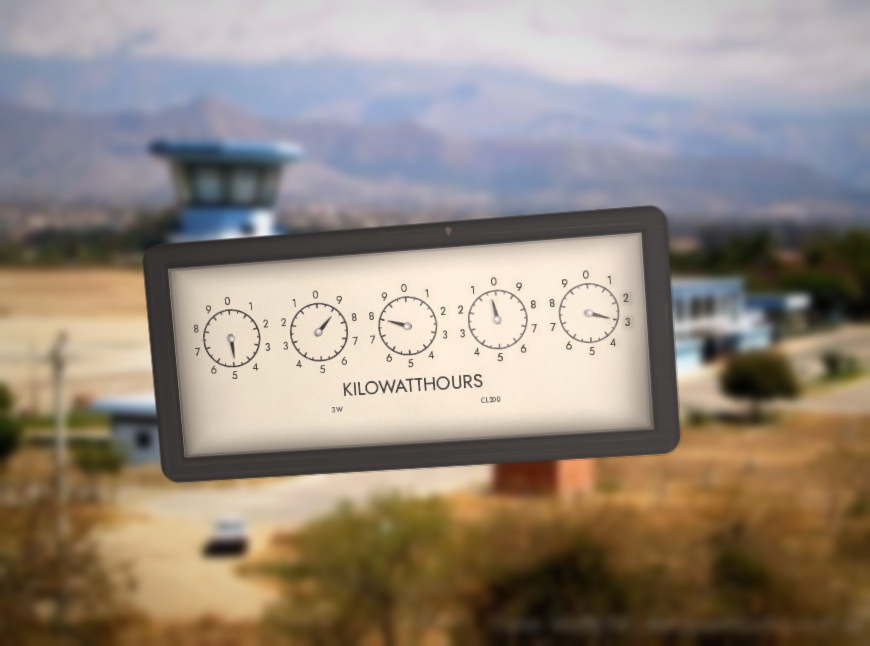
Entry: 48803 kWh
